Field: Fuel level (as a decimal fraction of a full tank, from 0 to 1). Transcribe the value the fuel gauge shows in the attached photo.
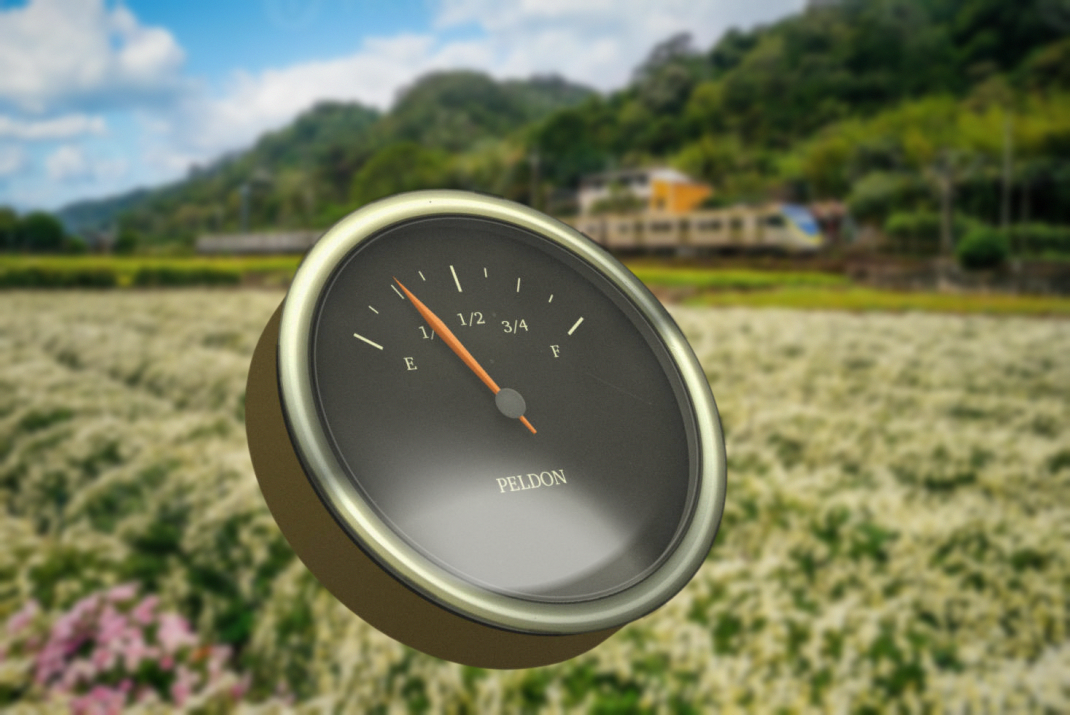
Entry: 0.25
